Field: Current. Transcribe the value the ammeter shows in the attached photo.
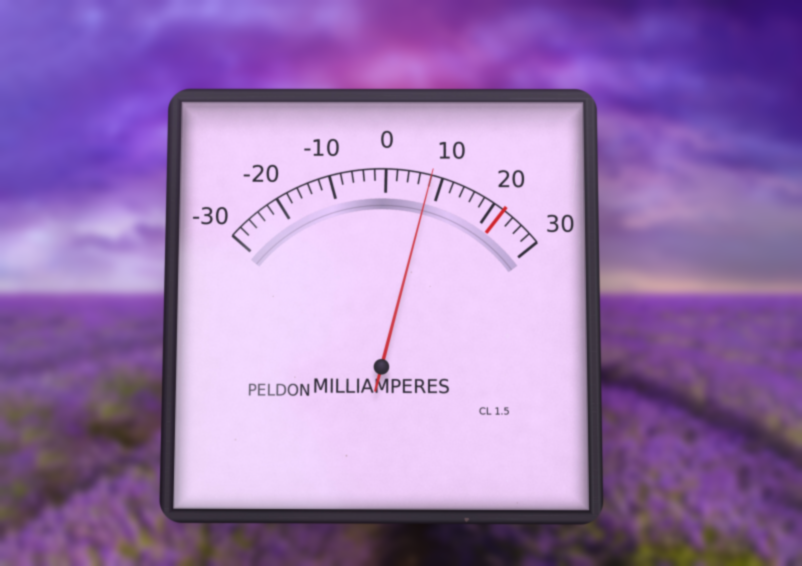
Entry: 8 mA
